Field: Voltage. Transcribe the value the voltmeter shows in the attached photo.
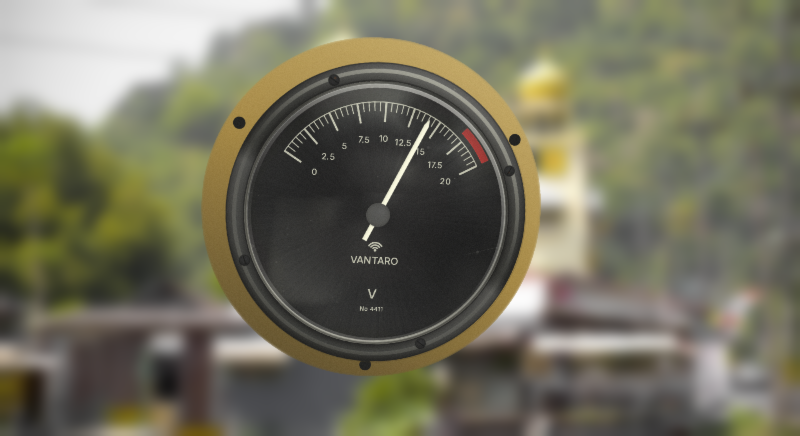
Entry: 14 V
